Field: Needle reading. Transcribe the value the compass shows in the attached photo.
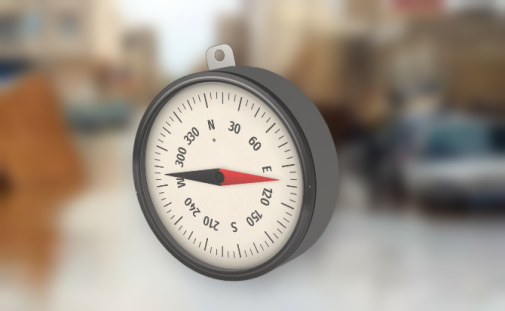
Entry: 100 °
